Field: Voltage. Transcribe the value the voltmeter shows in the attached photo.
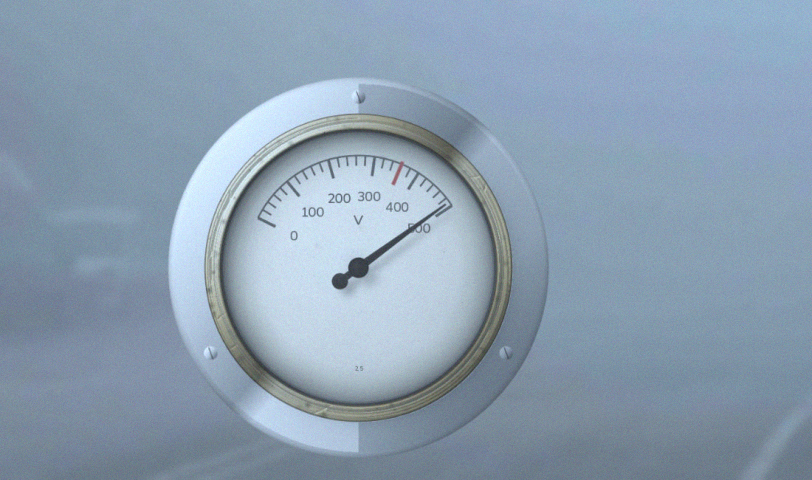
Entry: 490 V
